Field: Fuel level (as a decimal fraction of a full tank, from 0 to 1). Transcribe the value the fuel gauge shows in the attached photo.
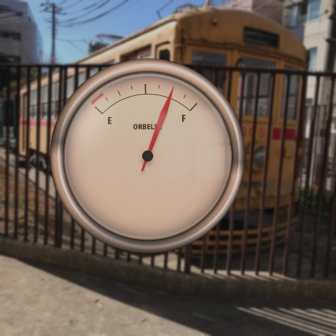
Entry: 0.75
